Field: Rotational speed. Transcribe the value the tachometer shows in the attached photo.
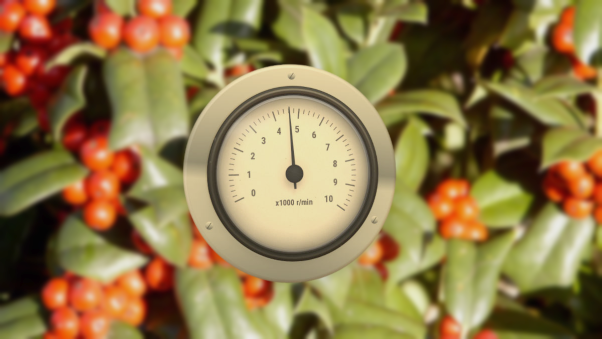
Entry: 4600 rpm
